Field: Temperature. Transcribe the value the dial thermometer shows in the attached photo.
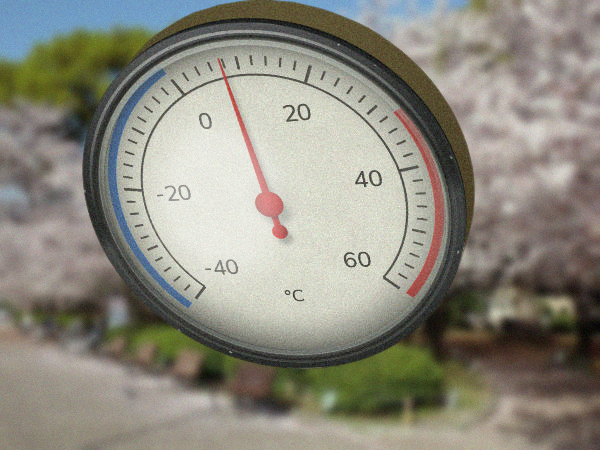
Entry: 8 °C
